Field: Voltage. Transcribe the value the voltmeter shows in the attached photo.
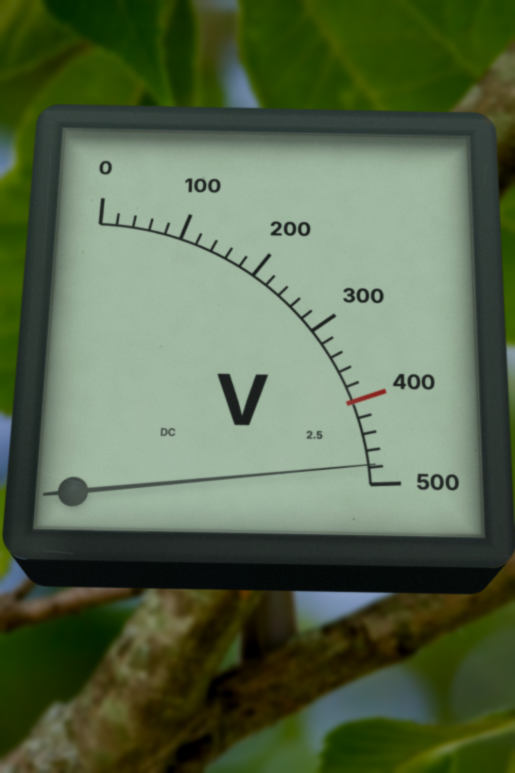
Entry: 480 V
